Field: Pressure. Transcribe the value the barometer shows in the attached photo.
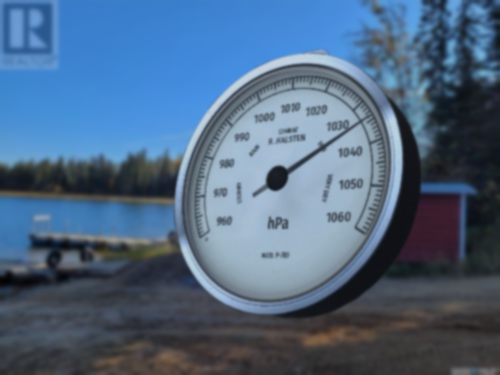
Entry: 1035 hPa
